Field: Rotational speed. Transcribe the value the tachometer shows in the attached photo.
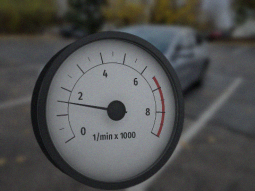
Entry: 1500 rpm
